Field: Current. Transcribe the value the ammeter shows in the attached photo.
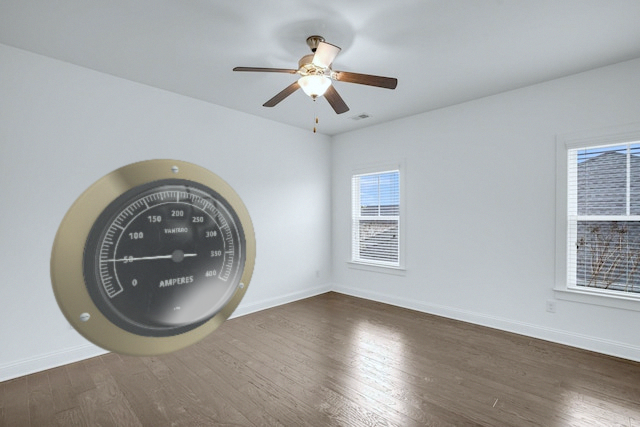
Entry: 50 A
